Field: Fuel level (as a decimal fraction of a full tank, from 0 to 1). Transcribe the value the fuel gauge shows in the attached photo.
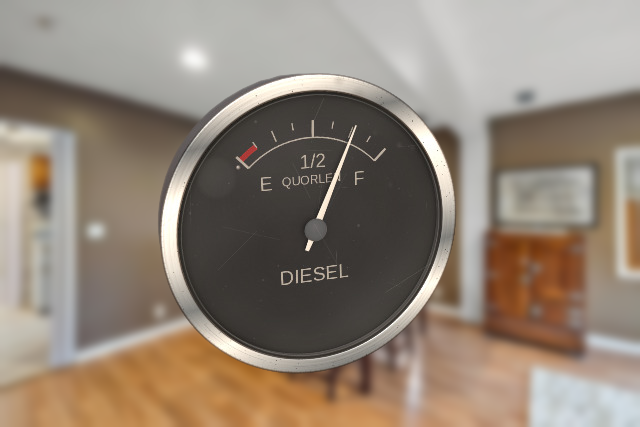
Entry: 0.75
